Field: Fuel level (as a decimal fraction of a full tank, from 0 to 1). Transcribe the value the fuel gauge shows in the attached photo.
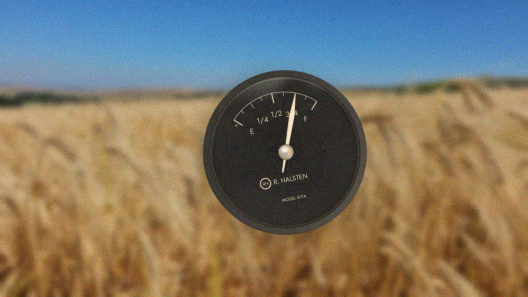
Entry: 0.75
